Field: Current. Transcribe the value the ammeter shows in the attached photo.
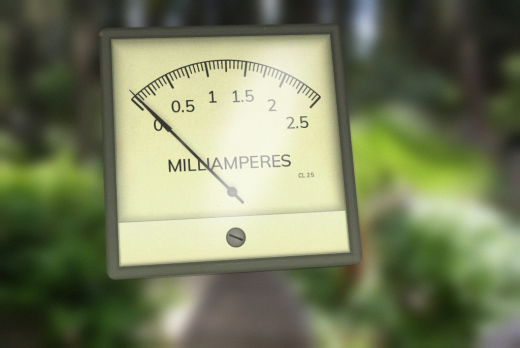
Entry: 0.05 mA
